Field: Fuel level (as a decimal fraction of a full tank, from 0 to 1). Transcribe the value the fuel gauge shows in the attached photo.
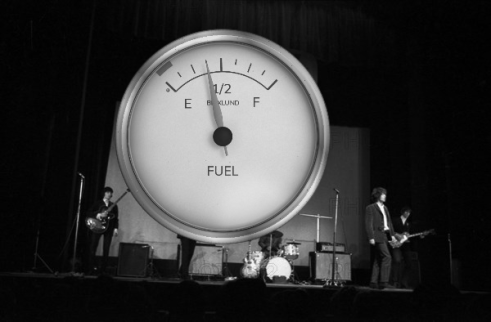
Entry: 0.375
